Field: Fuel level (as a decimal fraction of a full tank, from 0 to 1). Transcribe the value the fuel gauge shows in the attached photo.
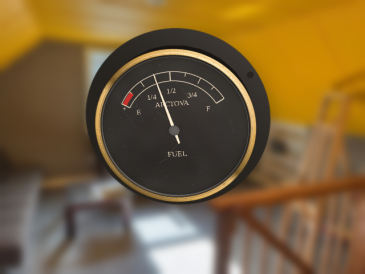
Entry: 0.375
